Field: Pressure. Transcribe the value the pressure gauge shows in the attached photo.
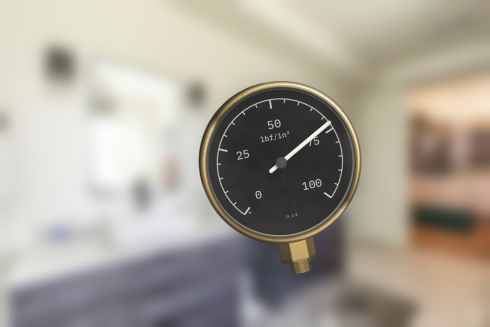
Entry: 72.5 psi
